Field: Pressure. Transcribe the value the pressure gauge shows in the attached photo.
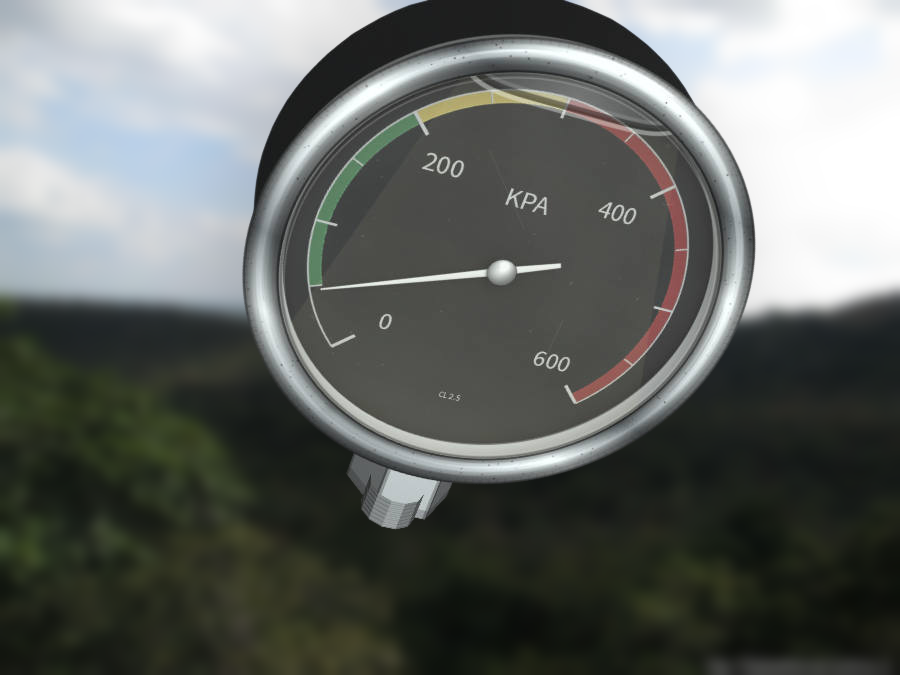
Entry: 50 kPa
